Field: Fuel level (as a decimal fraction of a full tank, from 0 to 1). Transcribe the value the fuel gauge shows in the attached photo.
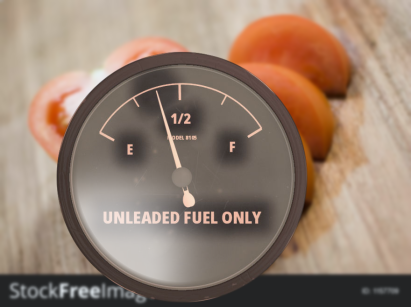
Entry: 0.375
